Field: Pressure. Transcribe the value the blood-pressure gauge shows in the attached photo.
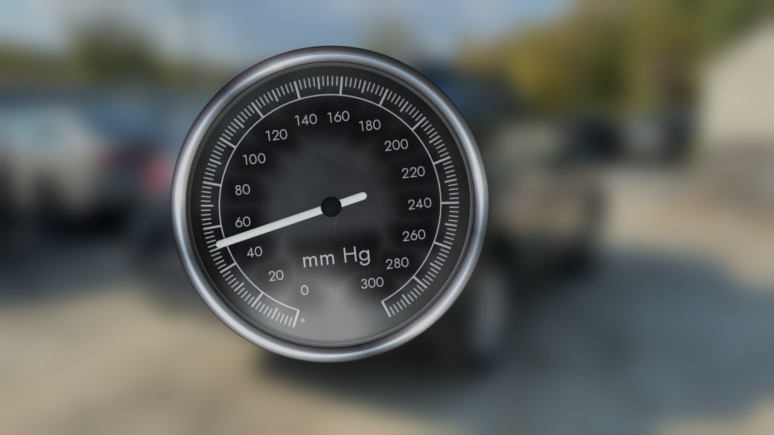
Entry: 52 mmHg
